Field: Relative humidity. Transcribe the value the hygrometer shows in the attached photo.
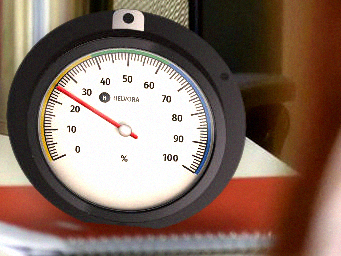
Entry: 25 %
